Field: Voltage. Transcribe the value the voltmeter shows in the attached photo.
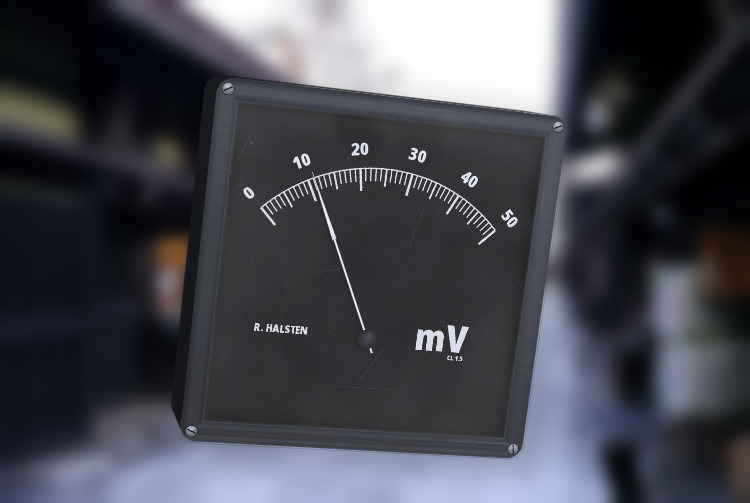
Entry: 11 mV
